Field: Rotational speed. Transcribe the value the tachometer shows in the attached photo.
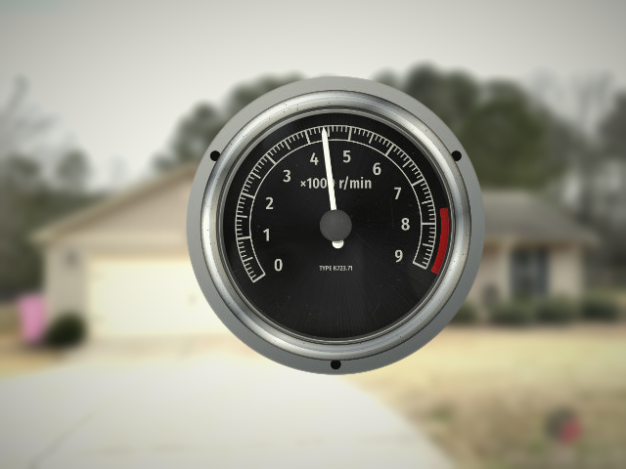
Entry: 4400 rpm
